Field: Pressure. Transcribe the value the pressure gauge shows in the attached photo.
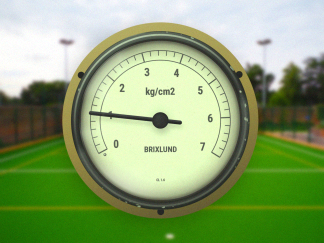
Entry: 1 kg/cm²
